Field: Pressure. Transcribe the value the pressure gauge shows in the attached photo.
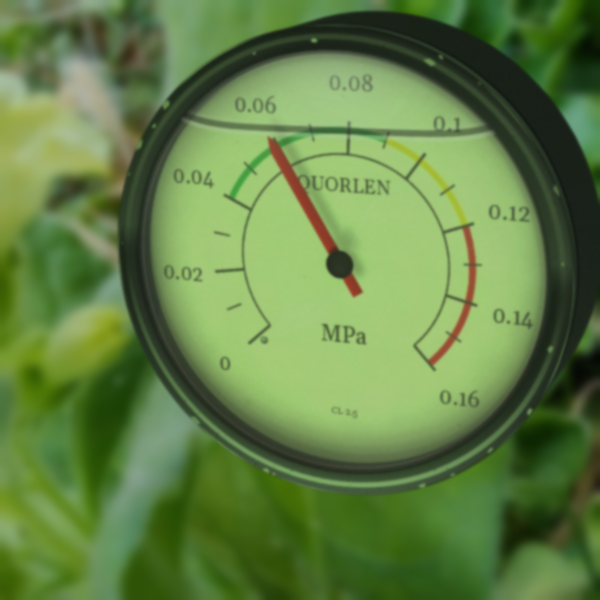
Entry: 0.06 MPa
